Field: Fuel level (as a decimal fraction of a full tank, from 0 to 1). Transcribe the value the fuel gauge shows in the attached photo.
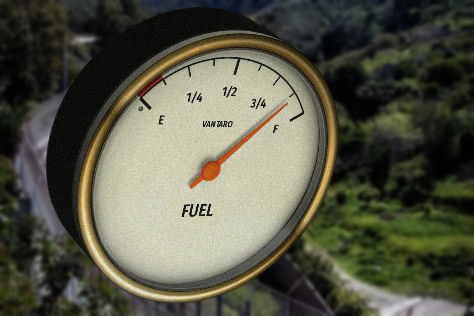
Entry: 0.875
